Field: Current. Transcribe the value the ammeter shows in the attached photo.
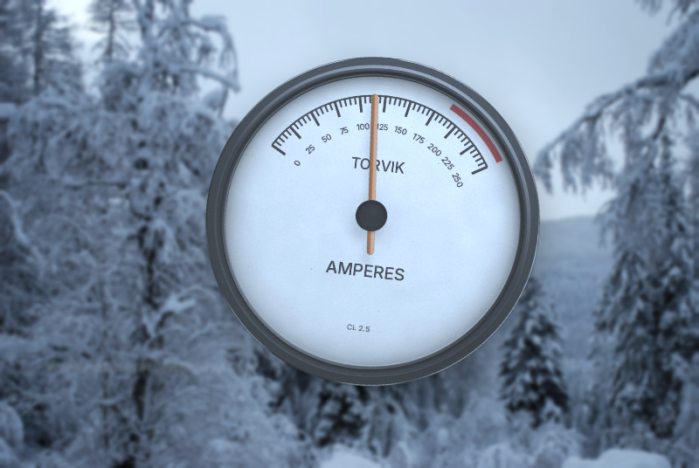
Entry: 115 A
